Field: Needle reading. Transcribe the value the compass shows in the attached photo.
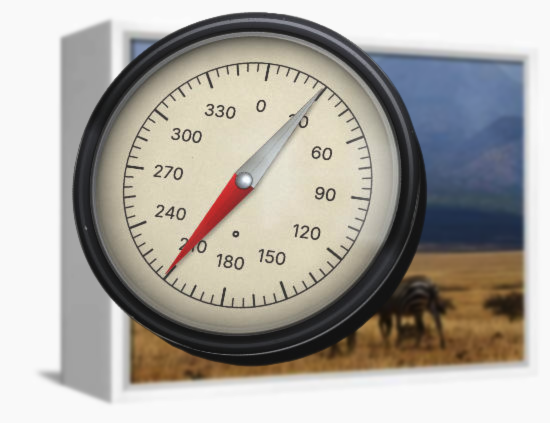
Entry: 210 °
